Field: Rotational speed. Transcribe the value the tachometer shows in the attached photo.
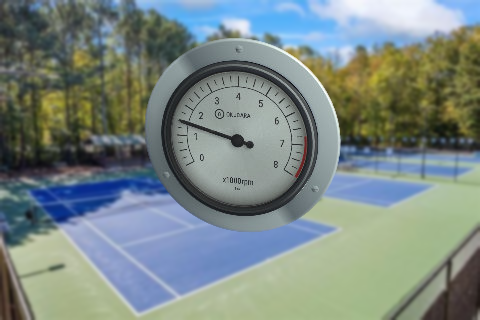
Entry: 1500 rpm
